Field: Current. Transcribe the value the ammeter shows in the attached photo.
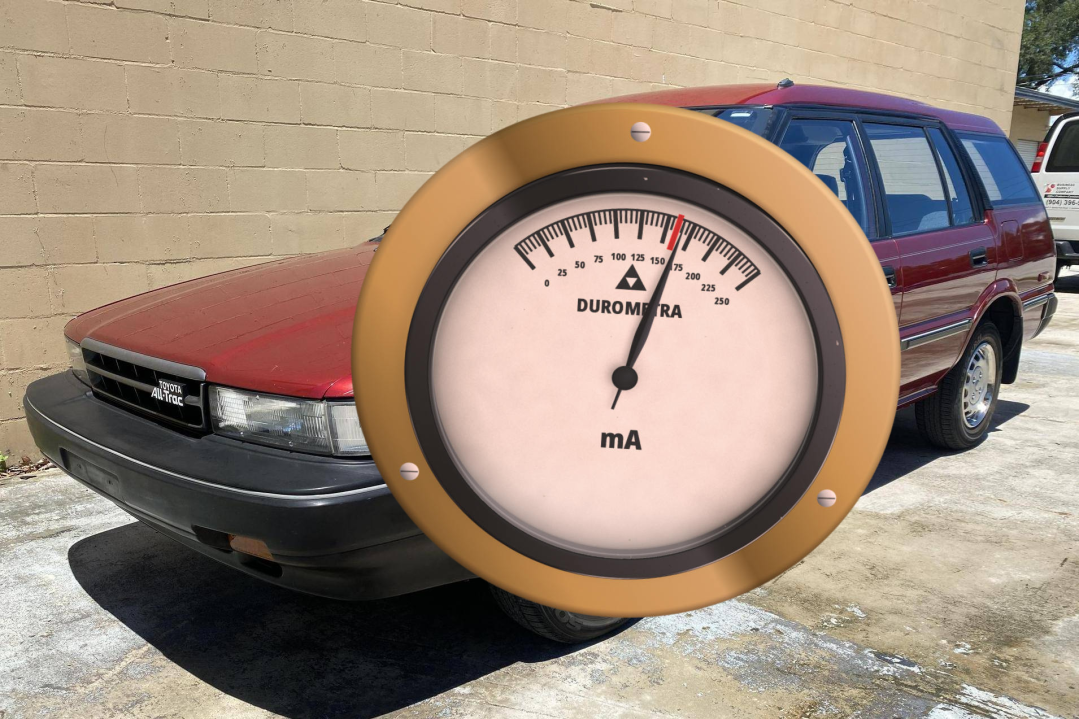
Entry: 165 mA
